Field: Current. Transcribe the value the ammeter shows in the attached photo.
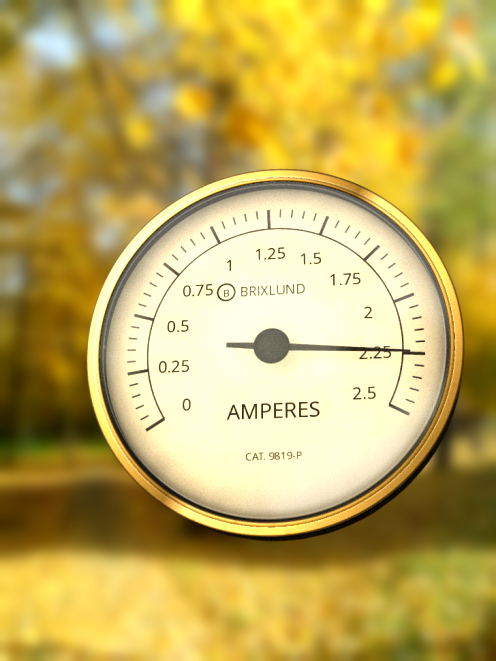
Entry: 2.25 A
